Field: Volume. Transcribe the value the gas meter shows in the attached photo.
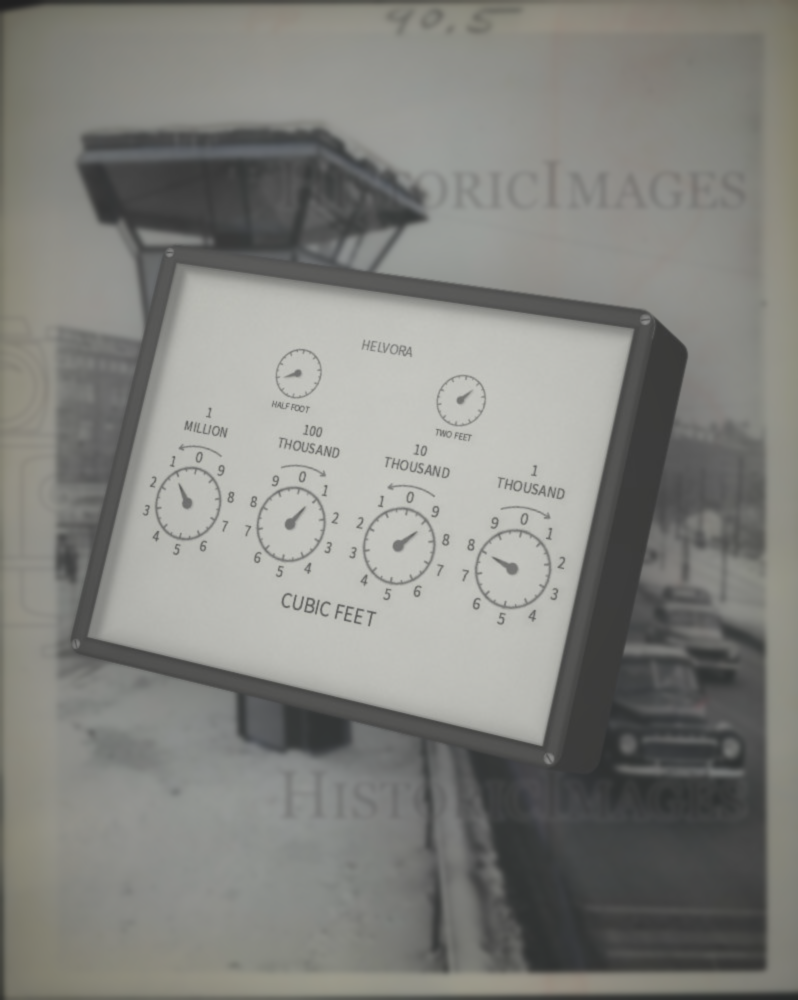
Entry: 108800 ft³
